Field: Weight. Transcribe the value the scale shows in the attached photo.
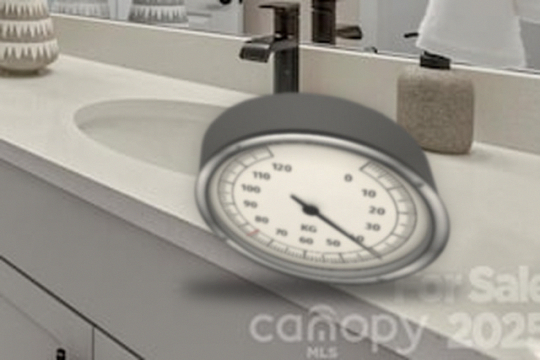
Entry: 40 kg
